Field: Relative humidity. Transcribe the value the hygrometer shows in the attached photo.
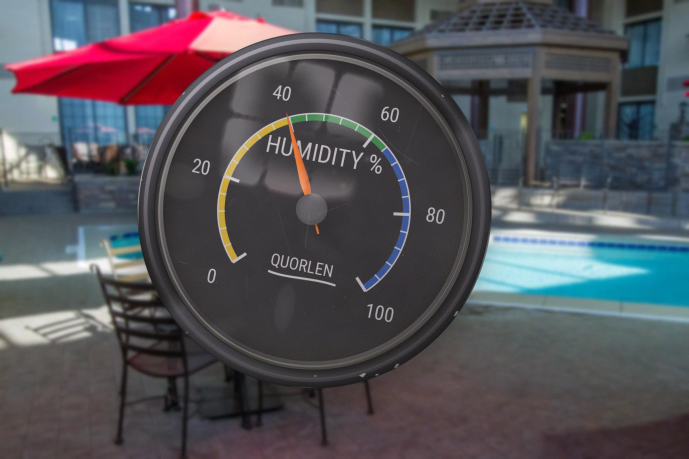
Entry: 40 %
